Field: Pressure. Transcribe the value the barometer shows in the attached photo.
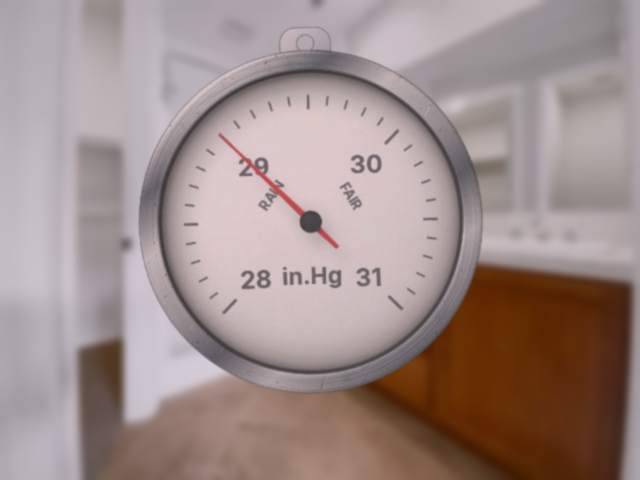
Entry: 29 inHg
